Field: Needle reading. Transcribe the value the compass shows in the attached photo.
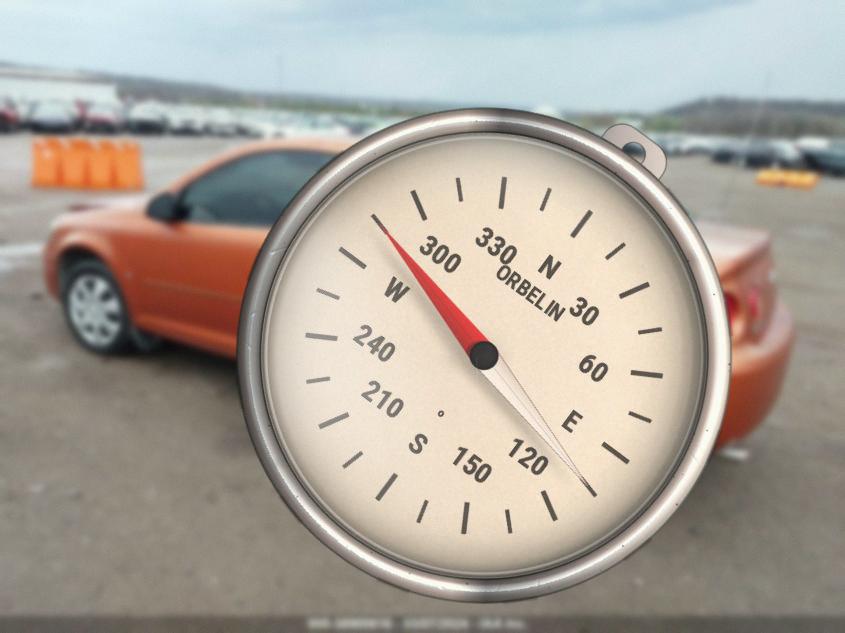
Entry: 285 °
